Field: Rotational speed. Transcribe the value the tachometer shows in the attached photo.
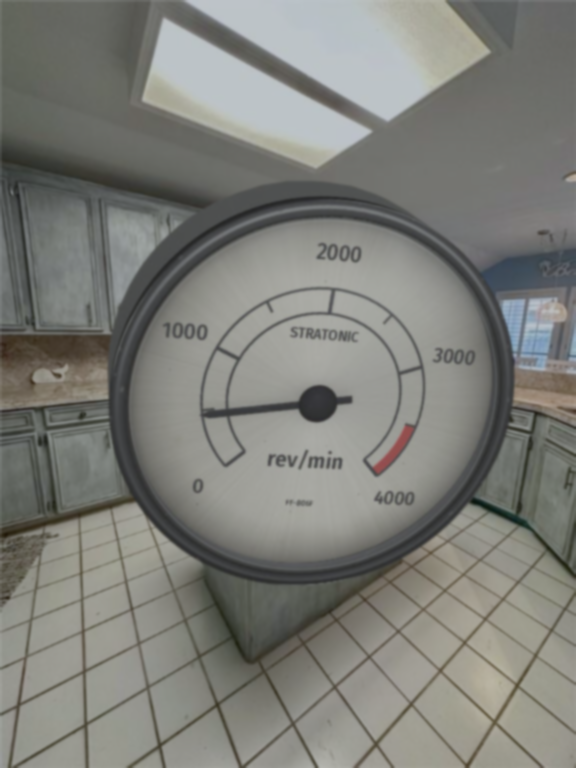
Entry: 500 rpm
